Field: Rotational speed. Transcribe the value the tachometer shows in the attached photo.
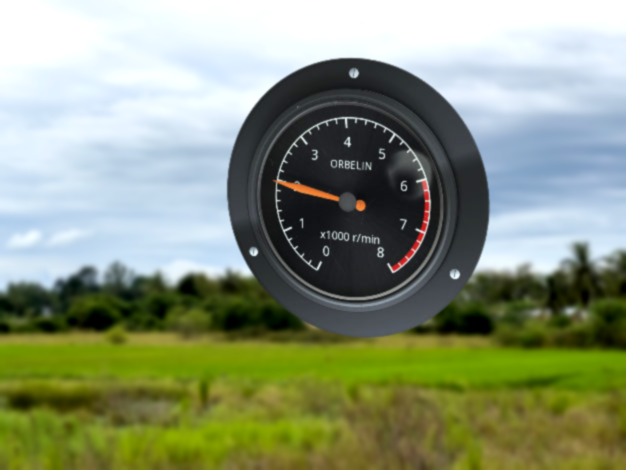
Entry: 2000 rpm
